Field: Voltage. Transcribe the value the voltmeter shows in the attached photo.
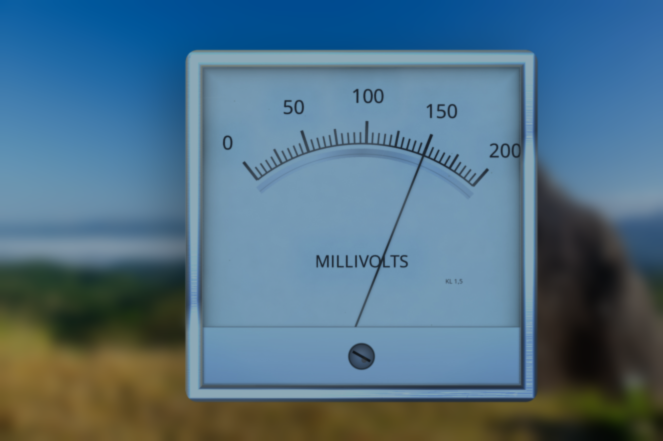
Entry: 150 mV
